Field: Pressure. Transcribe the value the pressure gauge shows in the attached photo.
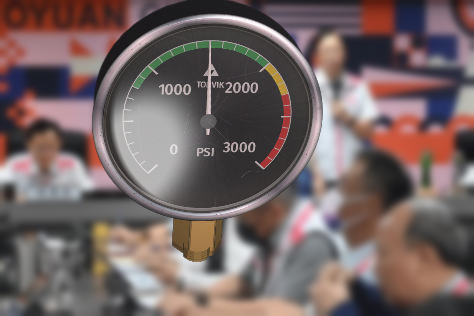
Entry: 1500 psi
